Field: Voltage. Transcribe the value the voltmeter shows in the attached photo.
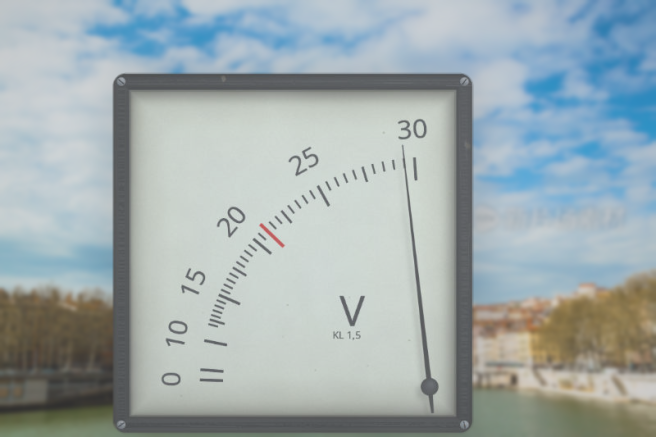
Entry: 29.5 V
